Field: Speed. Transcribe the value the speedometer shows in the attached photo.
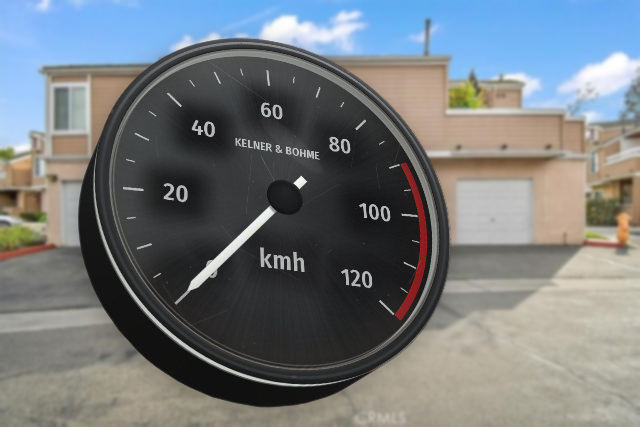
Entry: 0 km/h
